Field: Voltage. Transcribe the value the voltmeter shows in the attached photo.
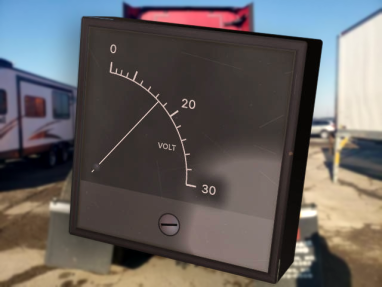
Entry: 17 V
